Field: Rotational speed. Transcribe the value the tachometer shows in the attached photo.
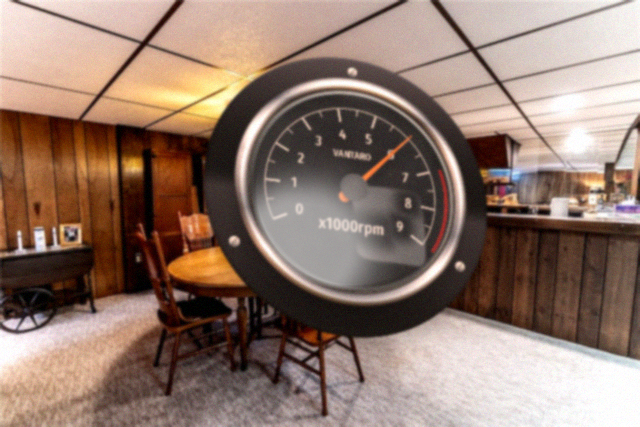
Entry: 6000 rpm
